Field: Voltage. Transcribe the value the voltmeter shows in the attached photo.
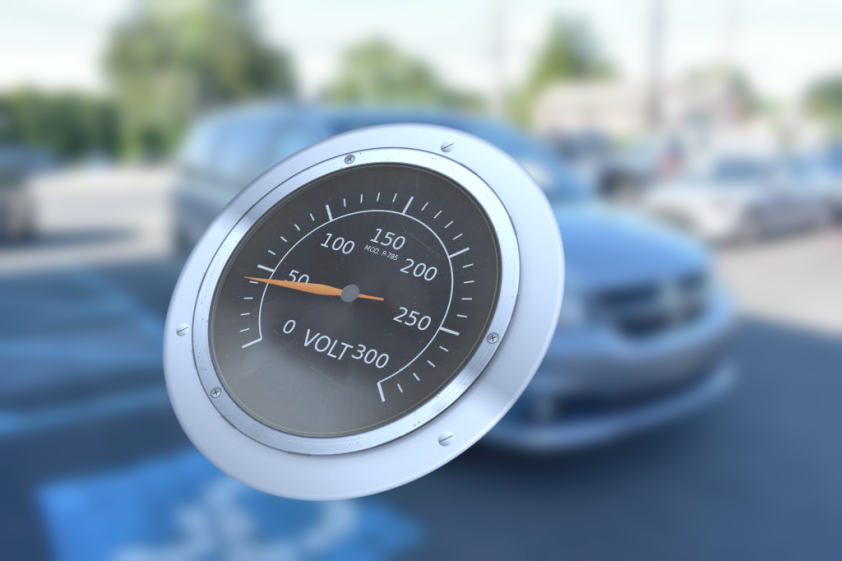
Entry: 40 V
